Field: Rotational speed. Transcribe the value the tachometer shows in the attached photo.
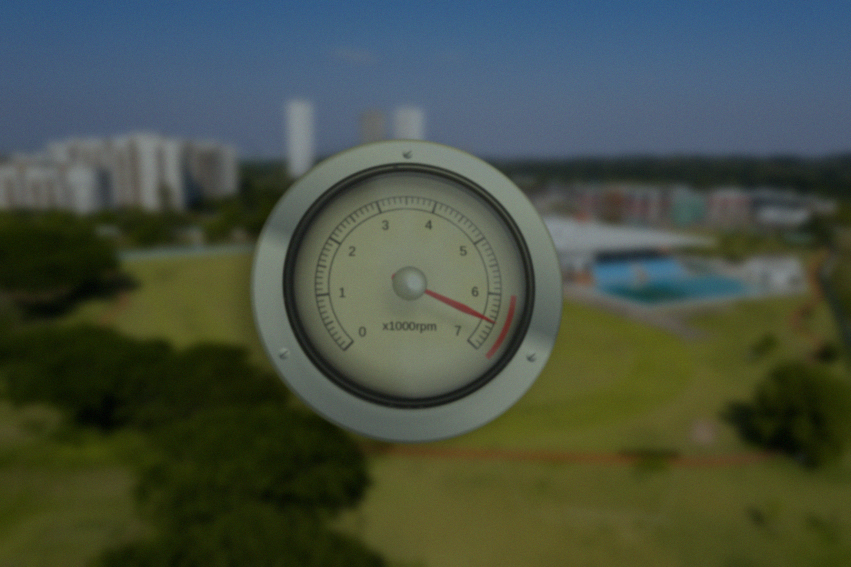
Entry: 6500 rpm
